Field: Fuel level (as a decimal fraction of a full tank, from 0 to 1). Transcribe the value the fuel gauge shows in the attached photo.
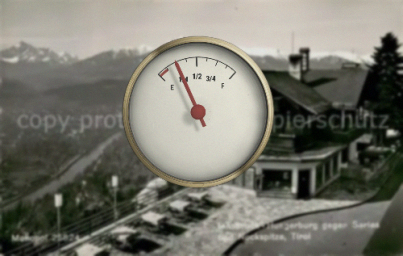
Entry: 0.25
